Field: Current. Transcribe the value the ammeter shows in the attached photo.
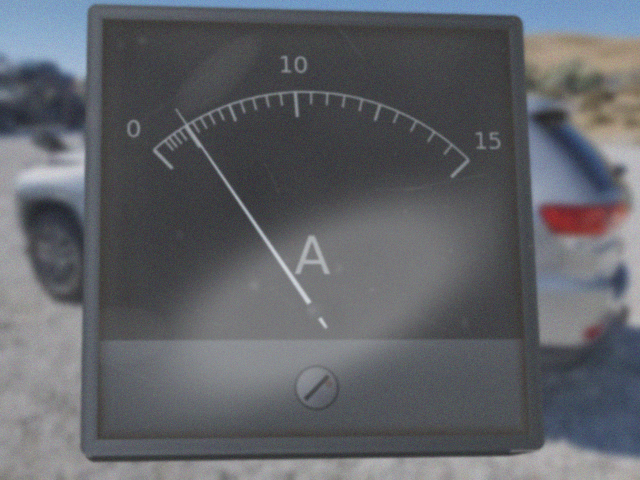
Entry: 5 A
